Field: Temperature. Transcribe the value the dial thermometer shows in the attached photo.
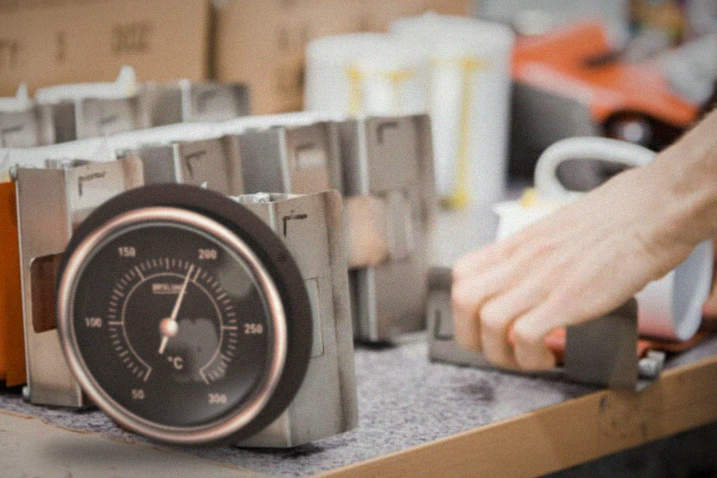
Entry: 195 °C
